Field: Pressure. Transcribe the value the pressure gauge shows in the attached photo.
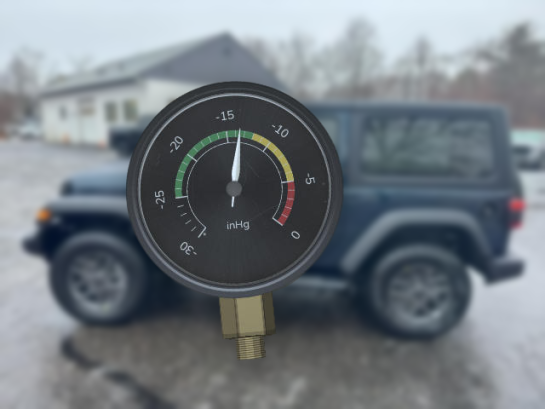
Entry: -13.5 inHg
